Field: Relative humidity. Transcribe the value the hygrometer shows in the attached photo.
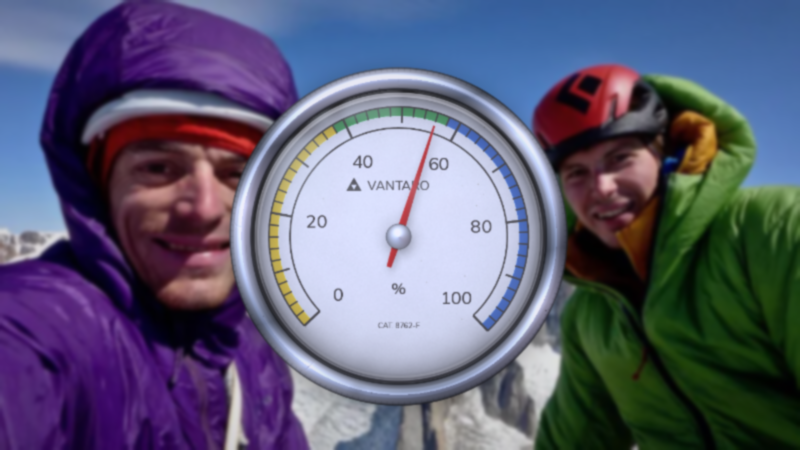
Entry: 56 %
